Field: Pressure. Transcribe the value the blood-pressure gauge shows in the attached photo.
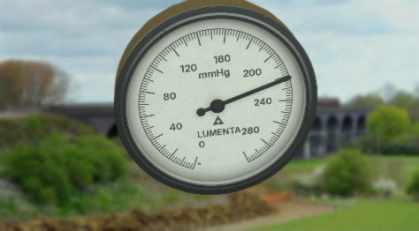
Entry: 220 mmHg
